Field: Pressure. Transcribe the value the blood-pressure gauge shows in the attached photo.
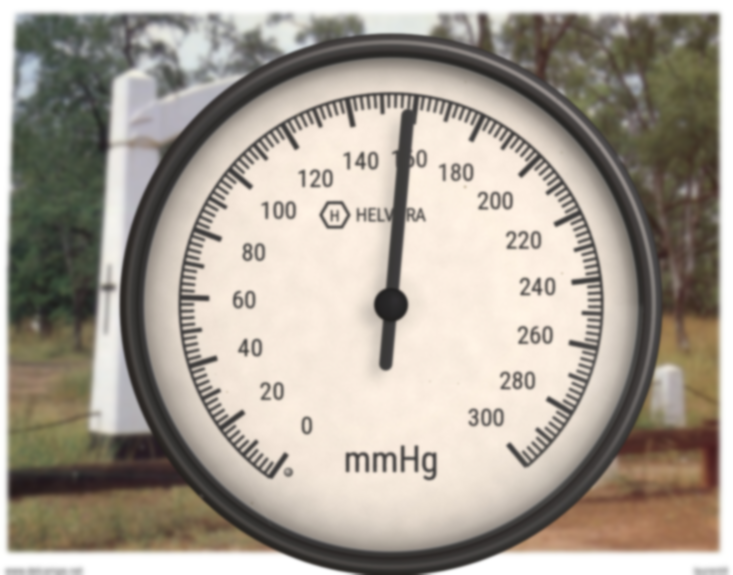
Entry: 158 mmHg
